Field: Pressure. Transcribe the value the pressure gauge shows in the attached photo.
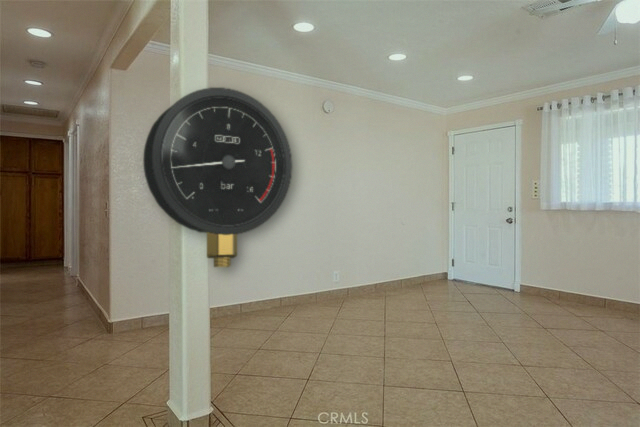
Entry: 2 bar
